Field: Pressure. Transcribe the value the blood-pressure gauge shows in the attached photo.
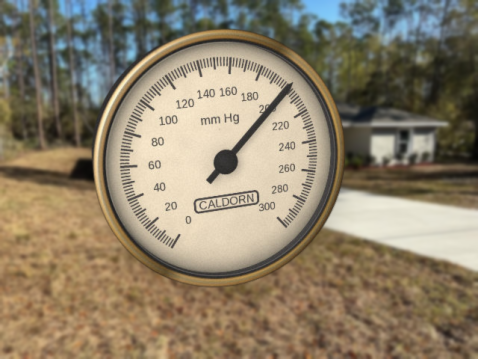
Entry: 200 mmHg
